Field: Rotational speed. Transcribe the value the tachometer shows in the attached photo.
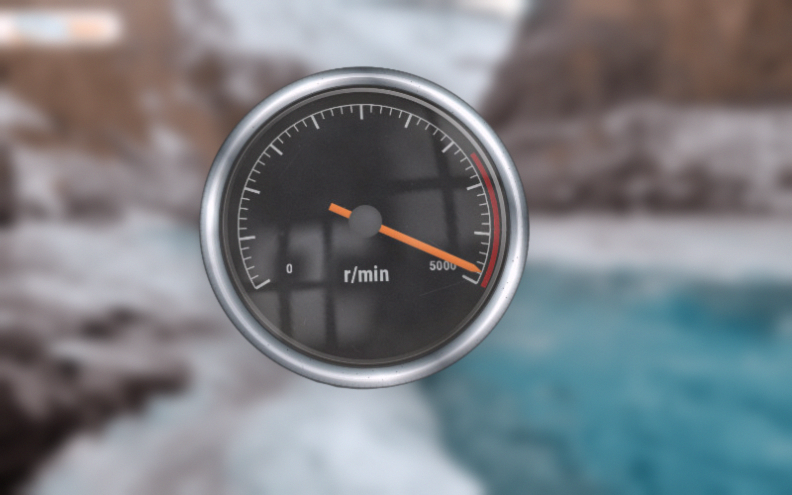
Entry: 4900 rpm
